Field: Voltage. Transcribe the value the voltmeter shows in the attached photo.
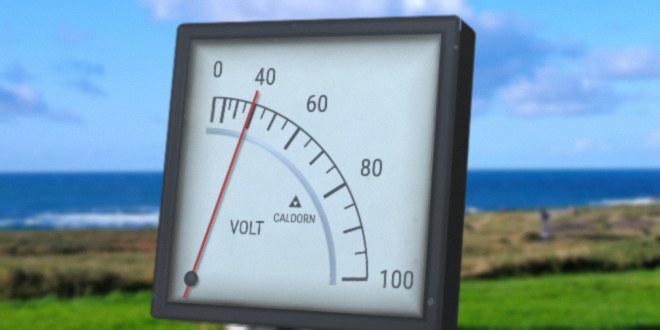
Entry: 40 V
